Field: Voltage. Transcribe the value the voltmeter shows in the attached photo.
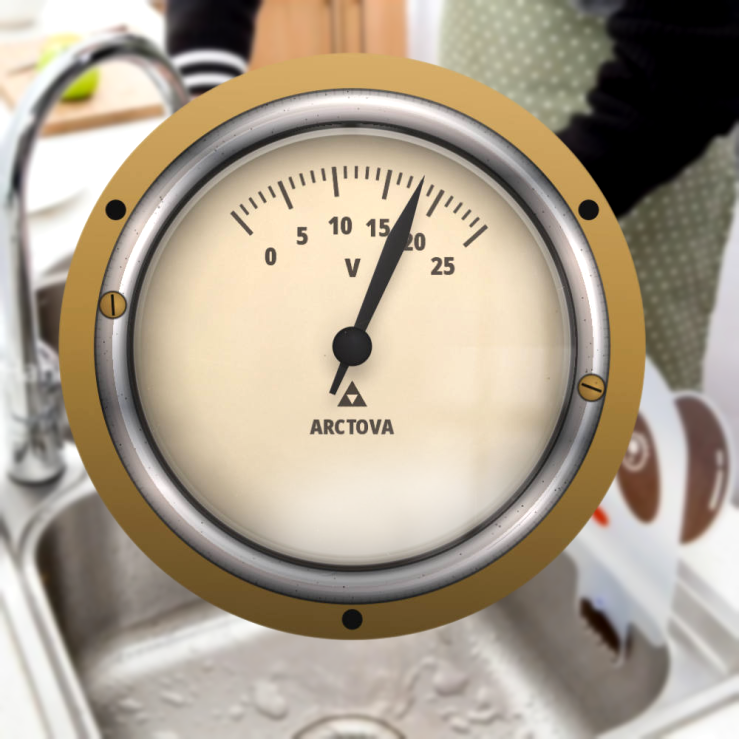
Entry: 18 V
